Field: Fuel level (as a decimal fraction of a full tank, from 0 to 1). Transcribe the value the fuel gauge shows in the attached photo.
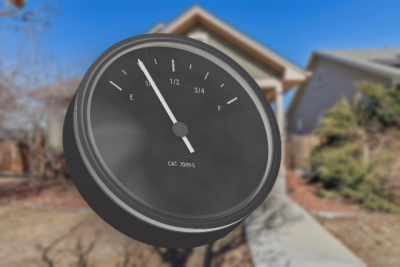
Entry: 0.25
